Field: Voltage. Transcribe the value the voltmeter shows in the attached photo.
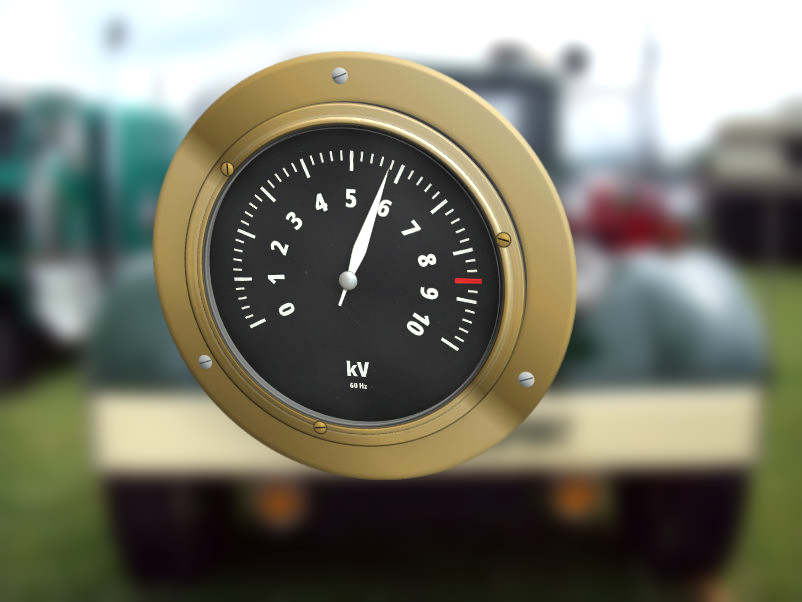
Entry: 5.8 kV
